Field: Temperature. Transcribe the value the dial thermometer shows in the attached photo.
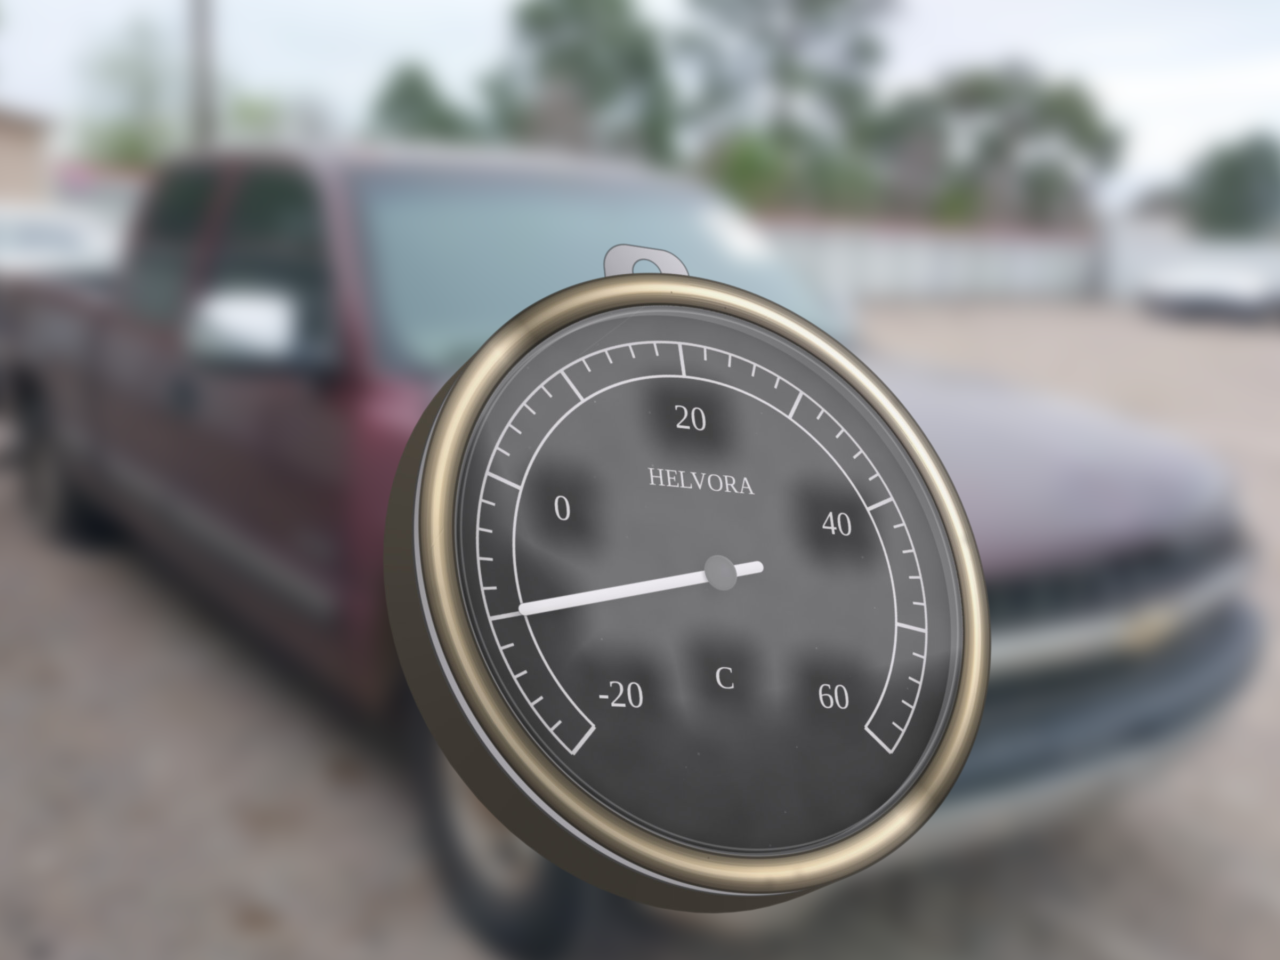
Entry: -10 °C
